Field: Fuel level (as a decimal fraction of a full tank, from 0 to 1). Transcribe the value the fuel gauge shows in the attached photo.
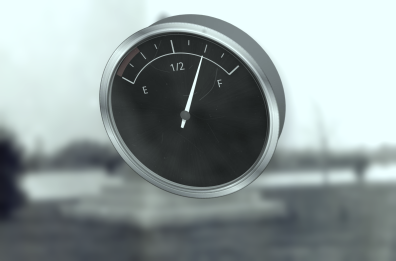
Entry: 0.75
